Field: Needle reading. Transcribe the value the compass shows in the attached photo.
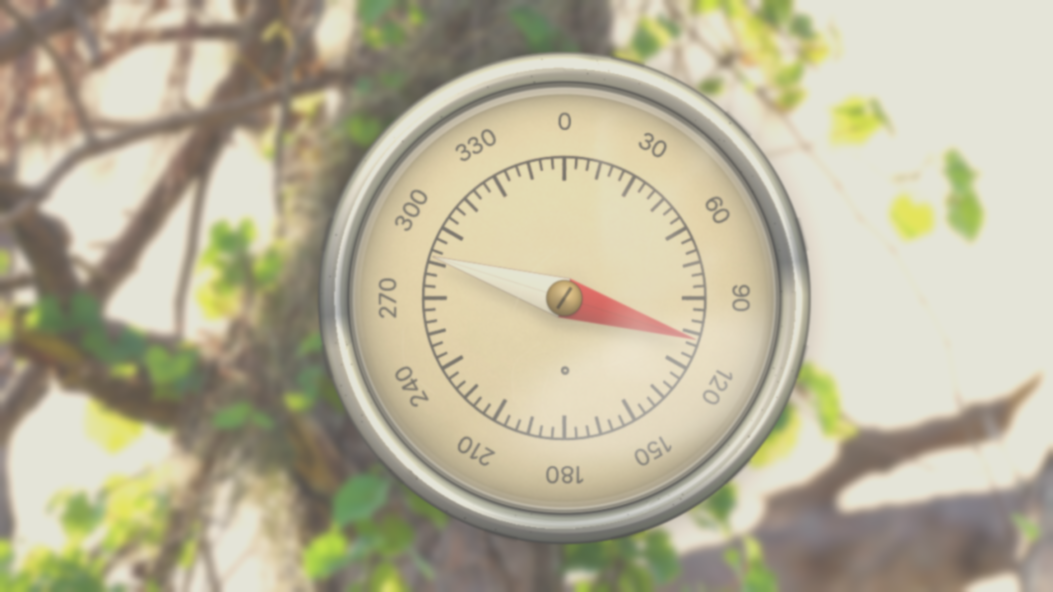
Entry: 107.5 °
